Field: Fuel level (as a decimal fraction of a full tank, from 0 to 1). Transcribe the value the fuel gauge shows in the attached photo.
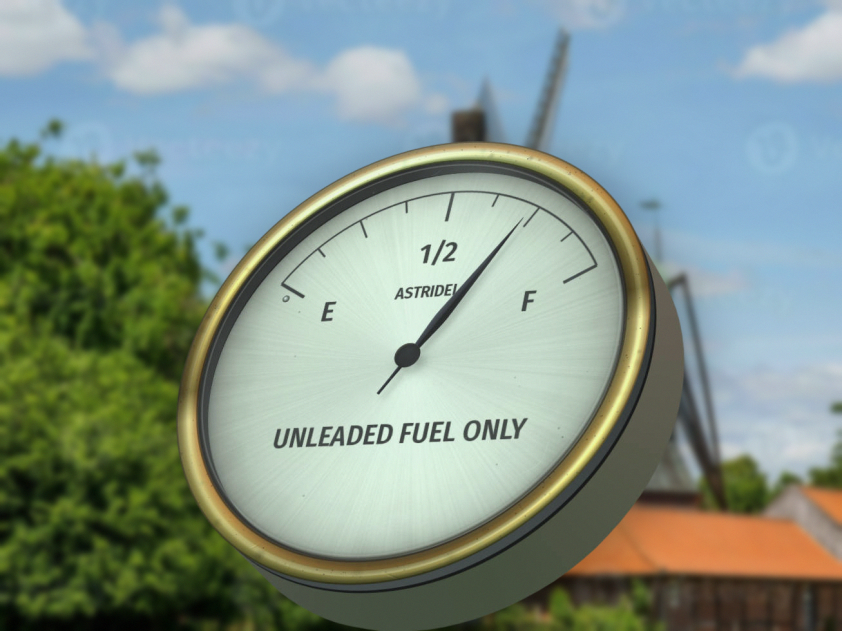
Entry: 0.75
